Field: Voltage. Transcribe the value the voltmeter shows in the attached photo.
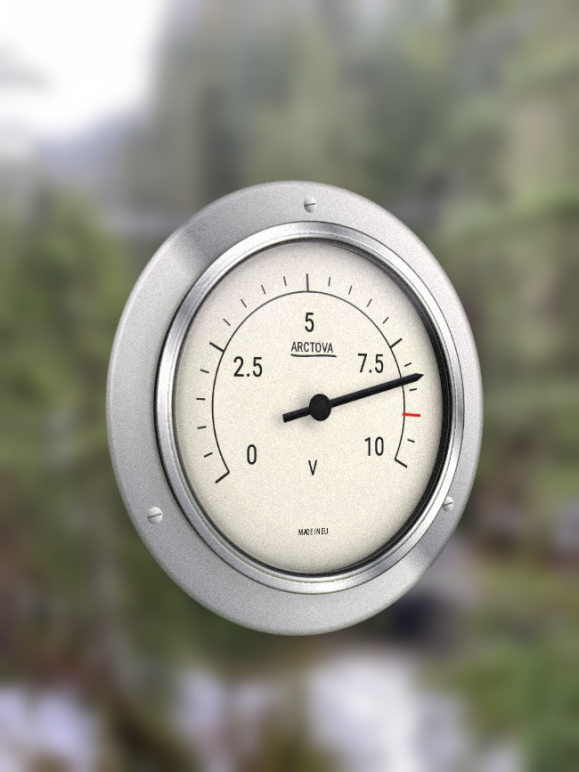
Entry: 8.25 V
